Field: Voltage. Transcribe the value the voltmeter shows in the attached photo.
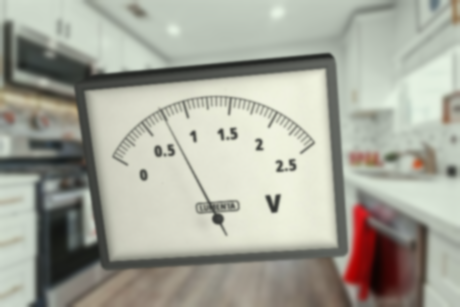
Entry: 0.75 V
